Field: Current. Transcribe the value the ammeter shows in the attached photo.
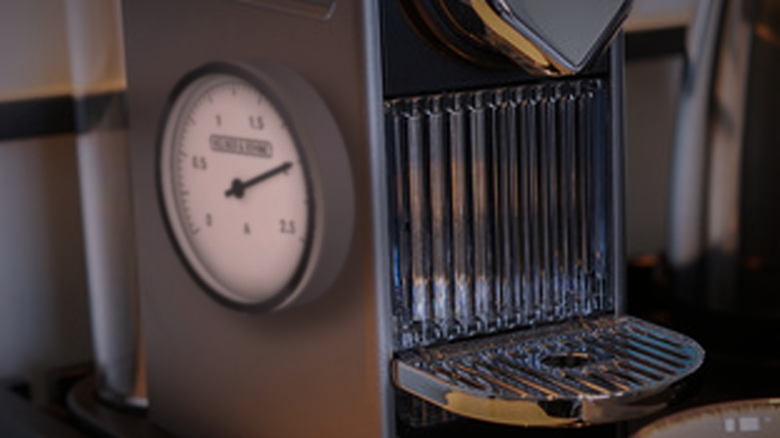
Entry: 2 A
